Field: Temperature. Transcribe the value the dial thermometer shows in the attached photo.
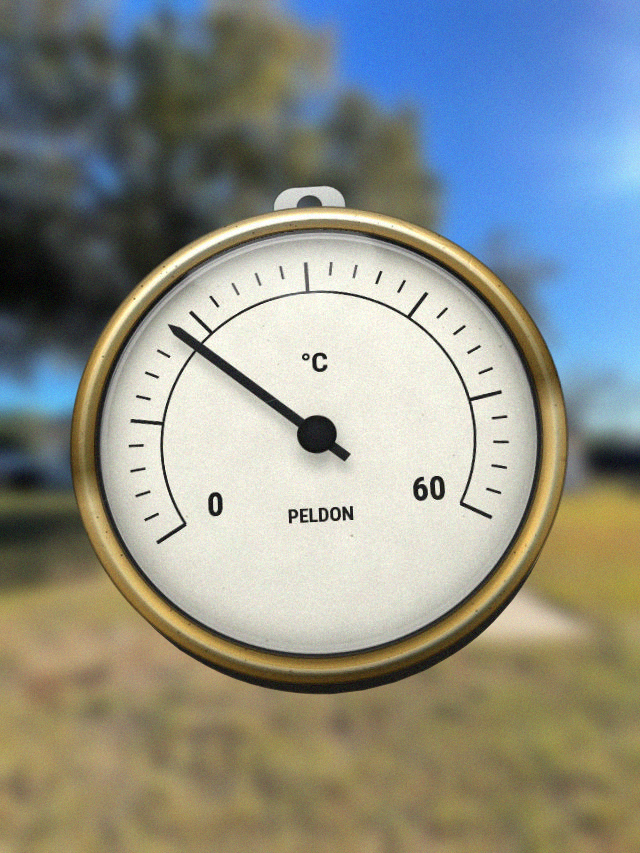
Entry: 18 °C
